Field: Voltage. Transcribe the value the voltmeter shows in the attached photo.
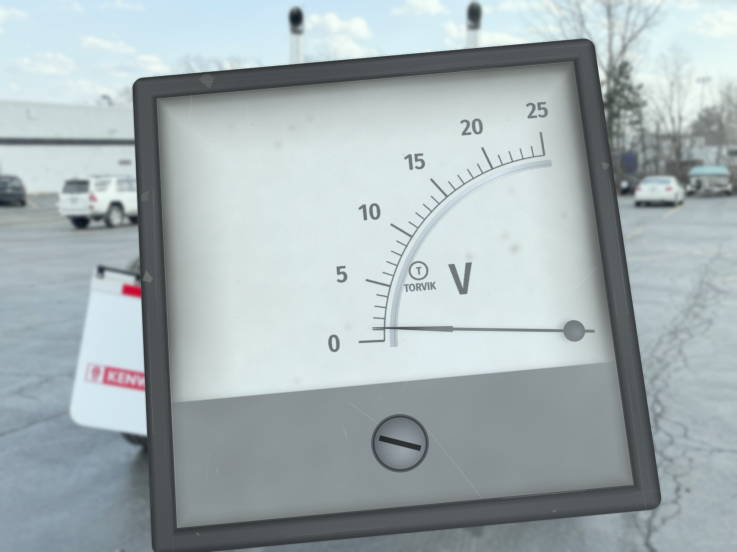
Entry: 1 V
